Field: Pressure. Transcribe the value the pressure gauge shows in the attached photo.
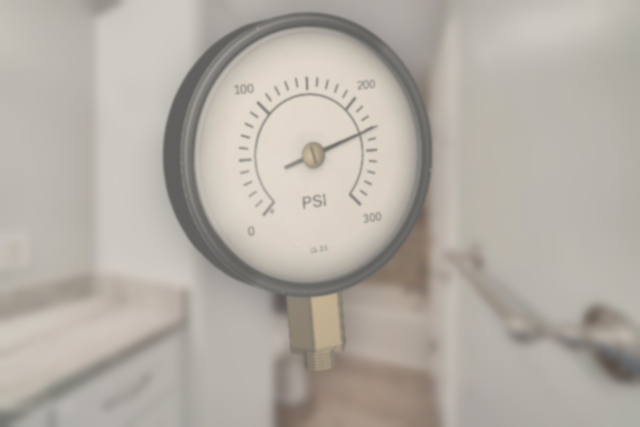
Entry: 230 psi
